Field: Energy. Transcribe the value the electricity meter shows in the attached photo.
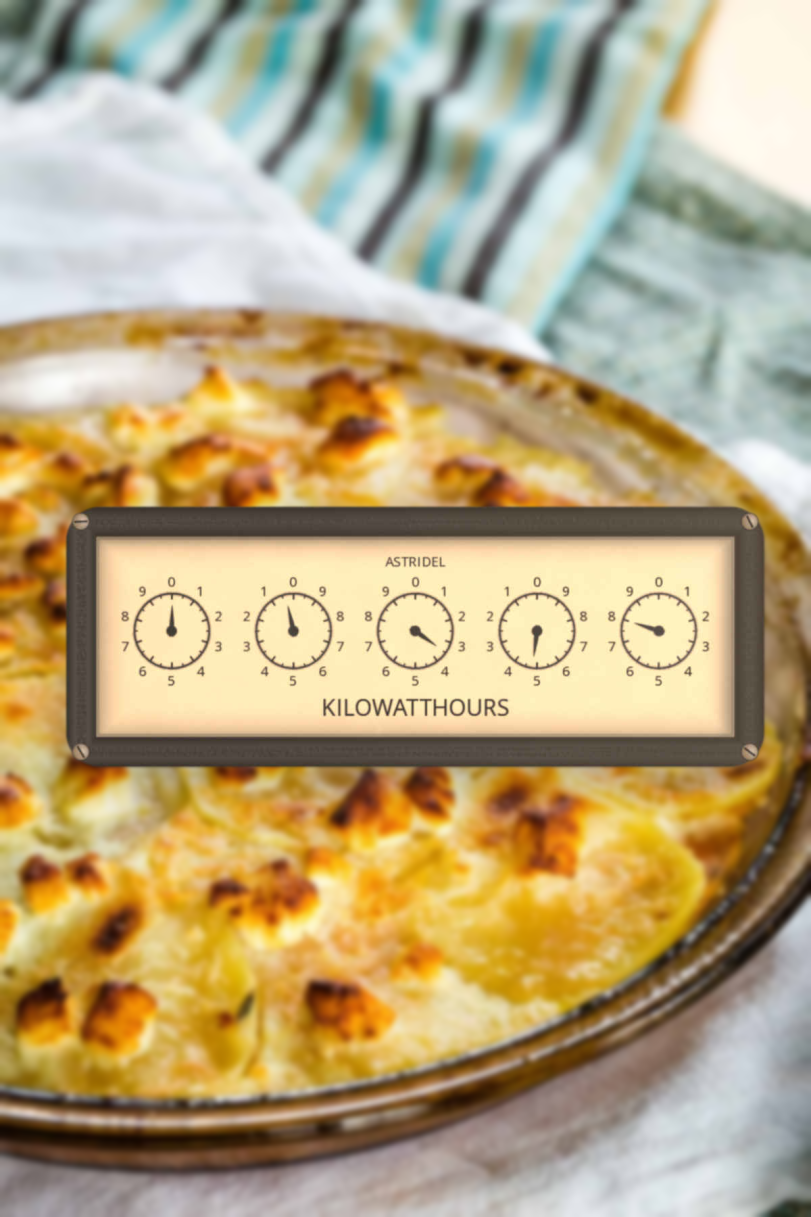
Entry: 348 kWh
